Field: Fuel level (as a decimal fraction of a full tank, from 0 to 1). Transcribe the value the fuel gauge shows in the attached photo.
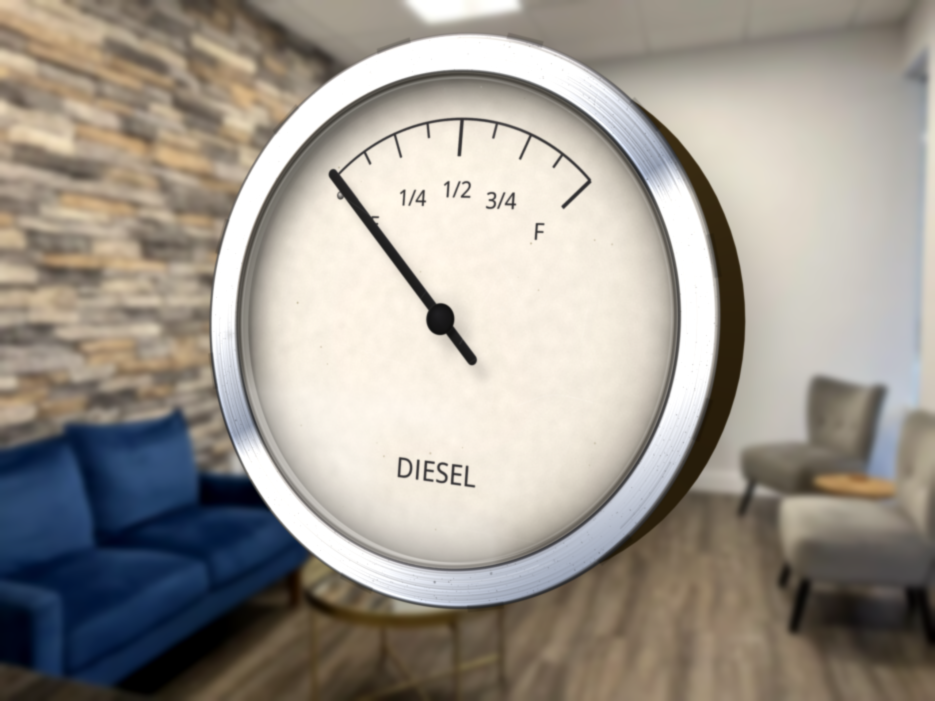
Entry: 0
